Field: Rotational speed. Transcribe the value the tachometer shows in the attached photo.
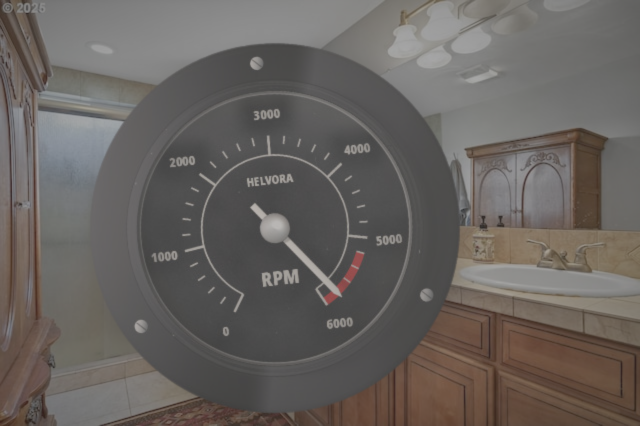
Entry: 5800 rpm
